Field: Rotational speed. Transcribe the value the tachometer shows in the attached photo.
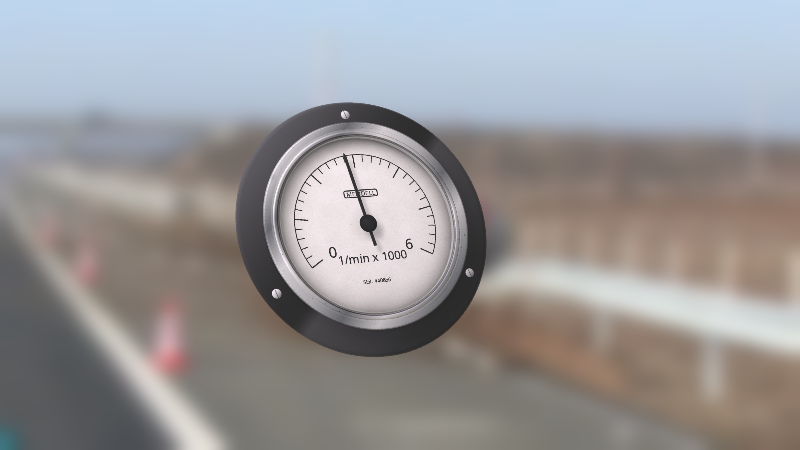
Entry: 2800 rpm
